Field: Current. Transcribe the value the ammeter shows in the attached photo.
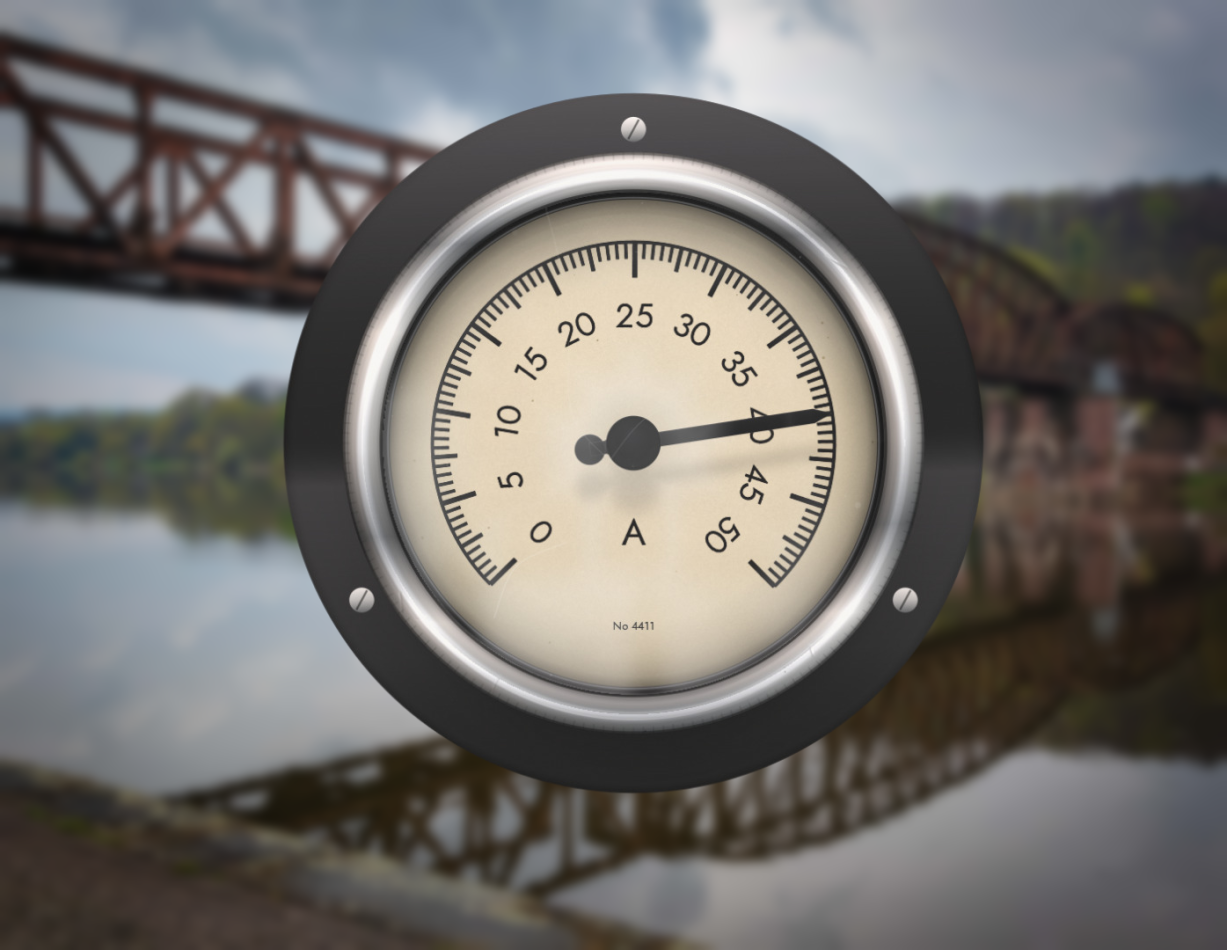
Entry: 40 A
